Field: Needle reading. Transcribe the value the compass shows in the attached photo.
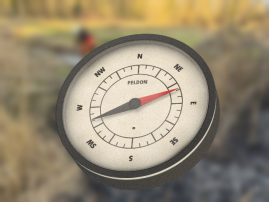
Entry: 70 °
